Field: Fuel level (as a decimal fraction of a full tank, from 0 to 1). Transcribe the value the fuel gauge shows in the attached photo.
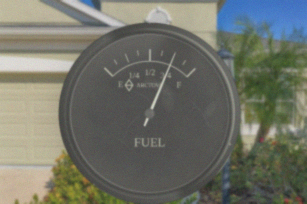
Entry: 0.75
